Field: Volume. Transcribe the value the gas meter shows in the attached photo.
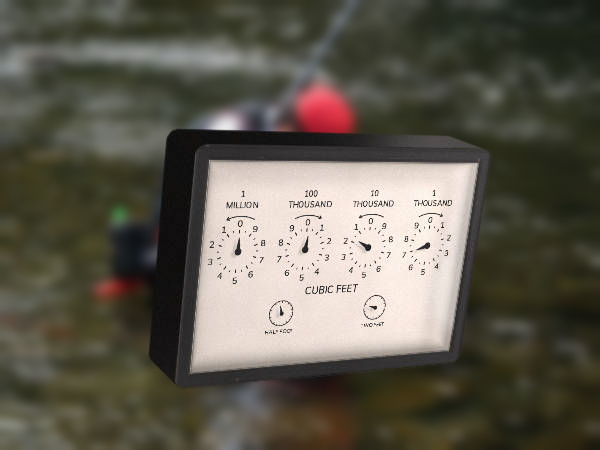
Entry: 1700 ft³
